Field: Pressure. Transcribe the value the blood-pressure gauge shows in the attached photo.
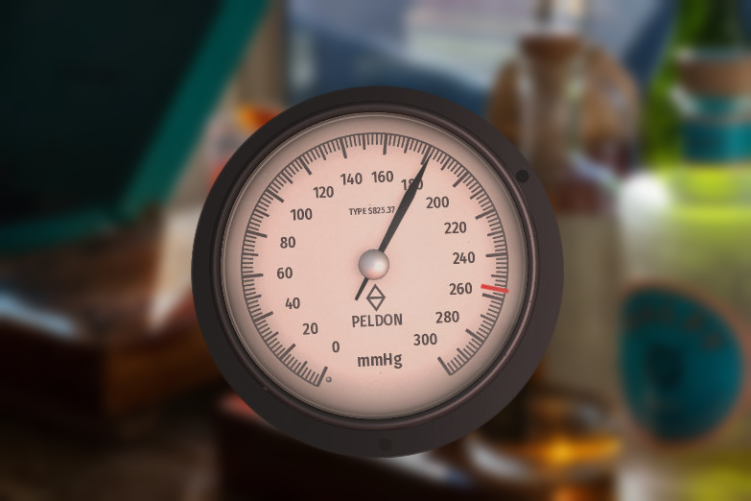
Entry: 182 mmHg
